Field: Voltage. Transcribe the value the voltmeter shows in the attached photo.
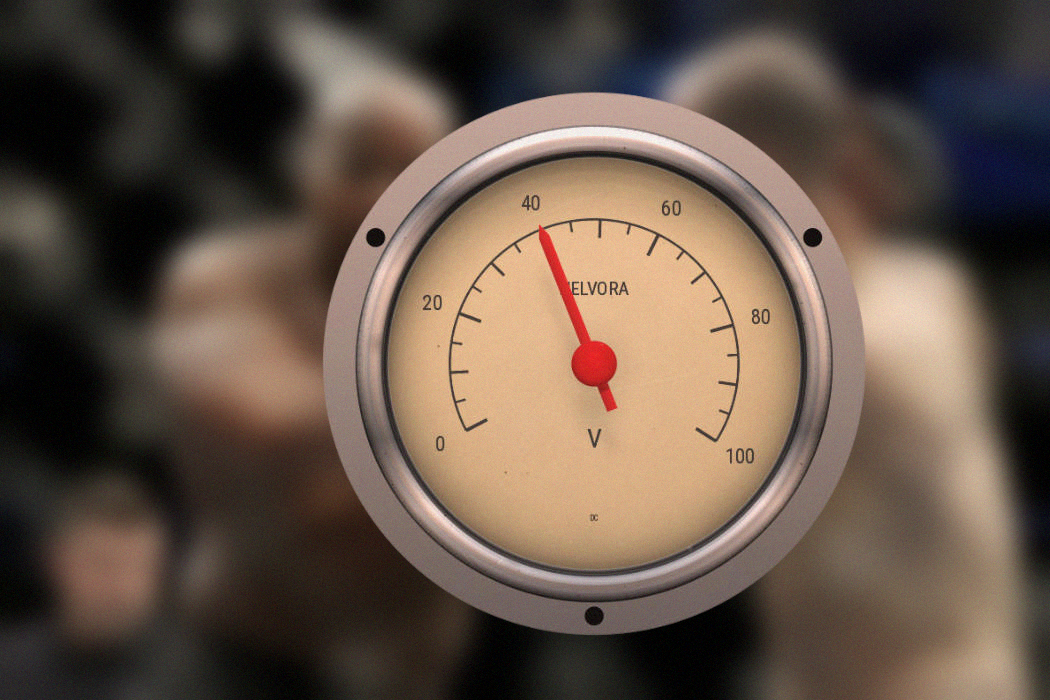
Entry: 40 V
